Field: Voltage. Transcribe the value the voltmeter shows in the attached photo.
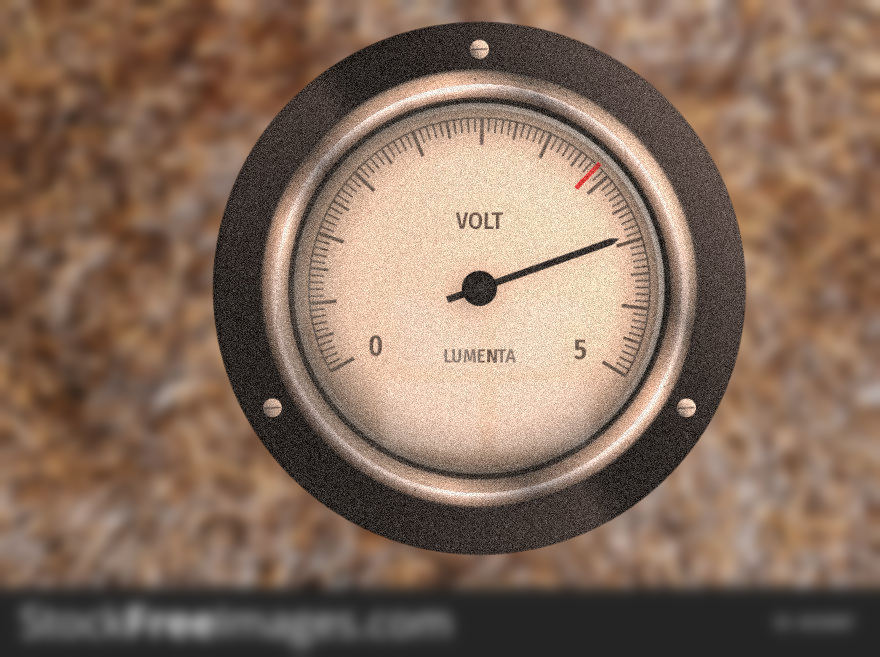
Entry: 3.95 V
